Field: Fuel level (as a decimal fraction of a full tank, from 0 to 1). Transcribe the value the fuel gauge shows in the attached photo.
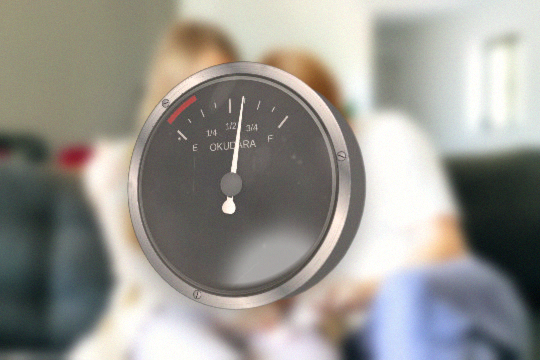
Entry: 0.625
